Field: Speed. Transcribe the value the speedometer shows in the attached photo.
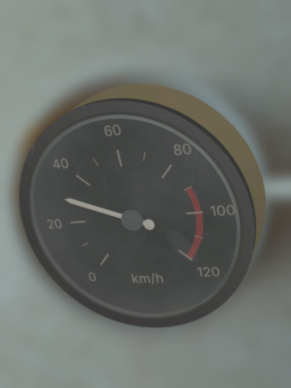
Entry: 30 km/h
